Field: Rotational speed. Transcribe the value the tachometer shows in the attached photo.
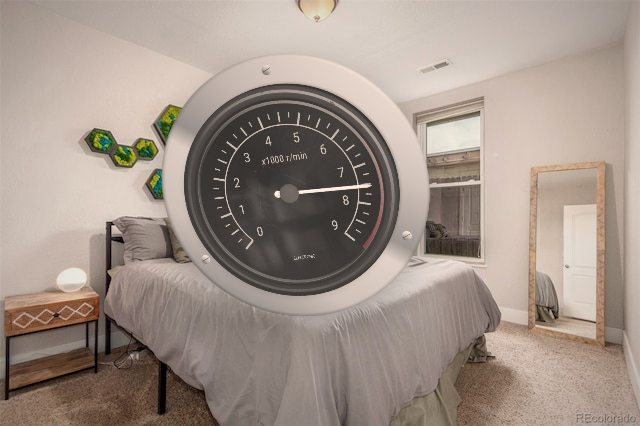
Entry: 7500 rpm
